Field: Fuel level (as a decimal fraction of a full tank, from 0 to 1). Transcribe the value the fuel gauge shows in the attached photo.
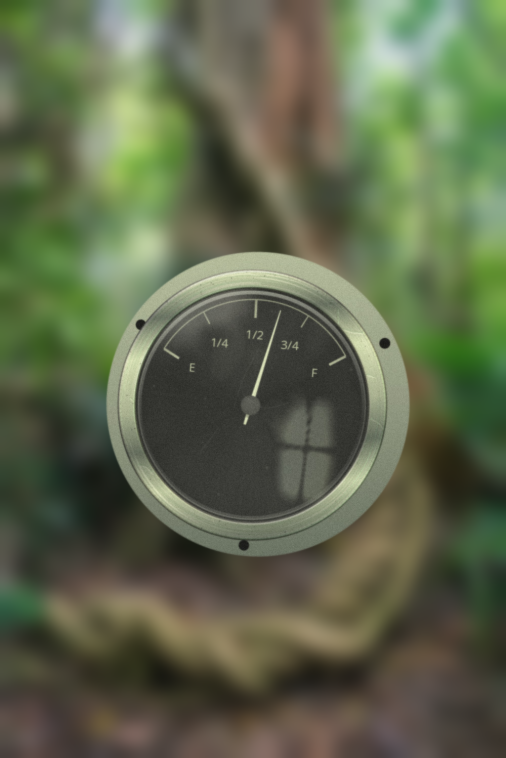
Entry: 0.625
